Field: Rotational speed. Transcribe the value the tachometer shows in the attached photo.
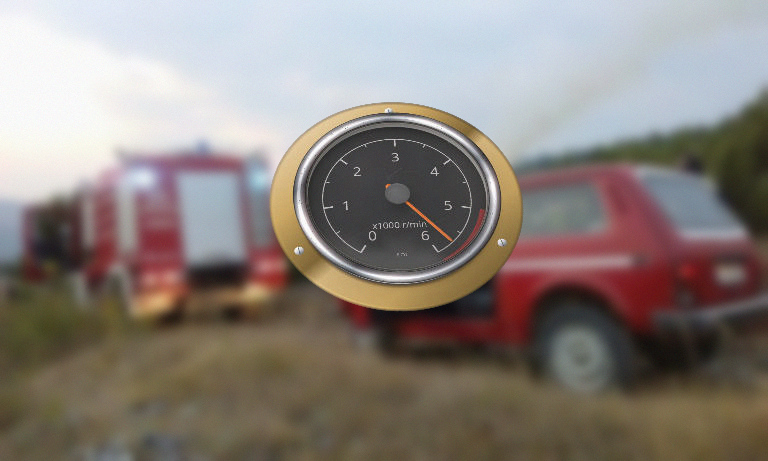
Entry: 5750 rpm
